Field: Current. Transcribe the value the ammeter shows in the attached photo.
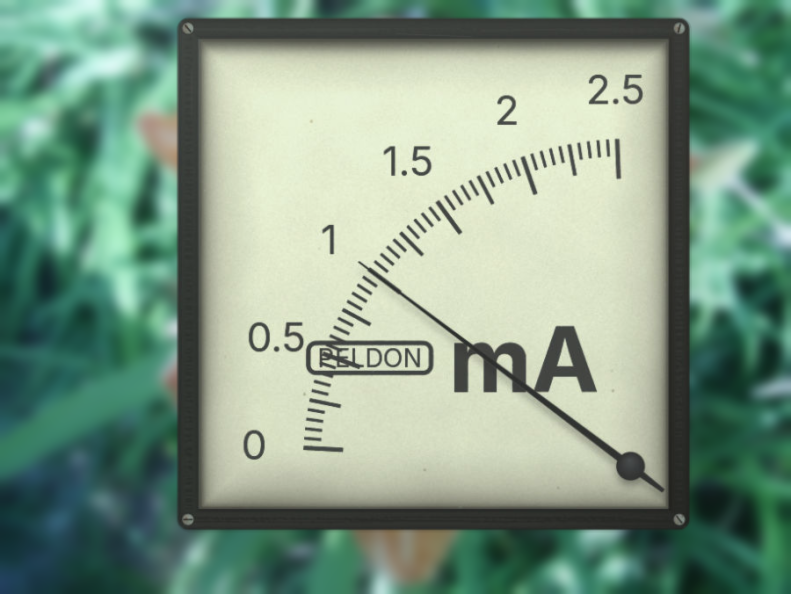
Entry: 1 mA
